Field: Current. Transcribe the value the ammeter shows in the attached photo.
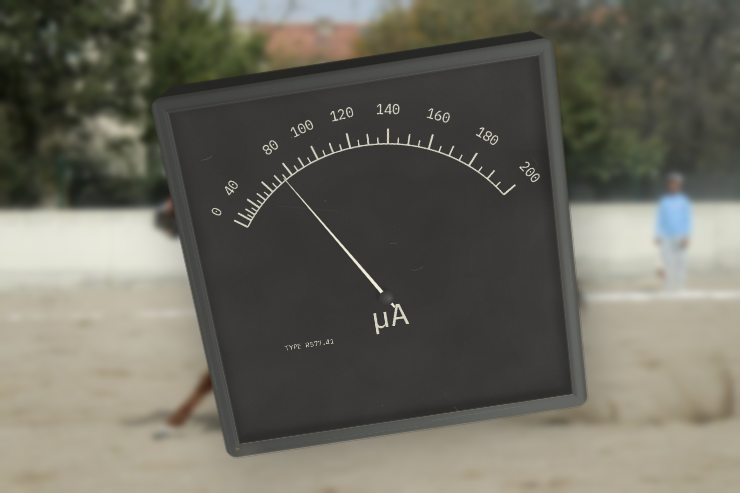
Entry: 75 µA
